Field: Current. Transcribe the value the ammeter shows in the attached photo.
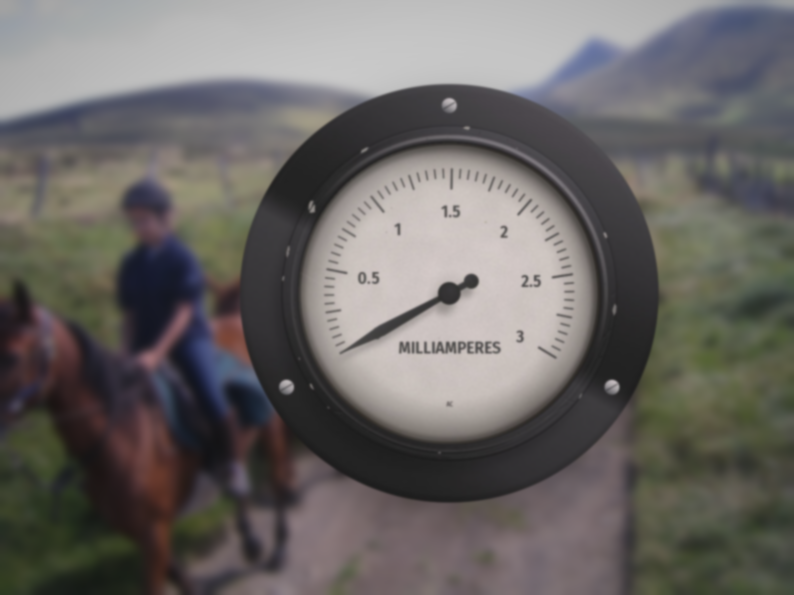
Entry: 0 mA
